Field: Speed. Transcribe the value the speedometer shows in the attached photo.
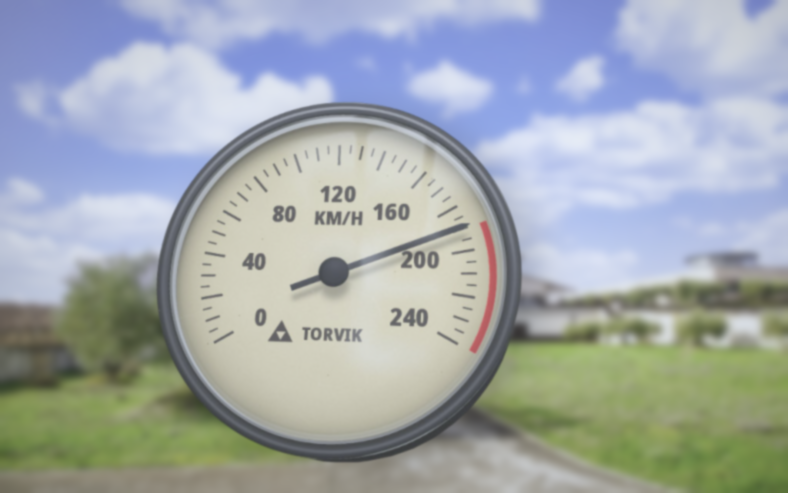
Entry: 190 km/h
